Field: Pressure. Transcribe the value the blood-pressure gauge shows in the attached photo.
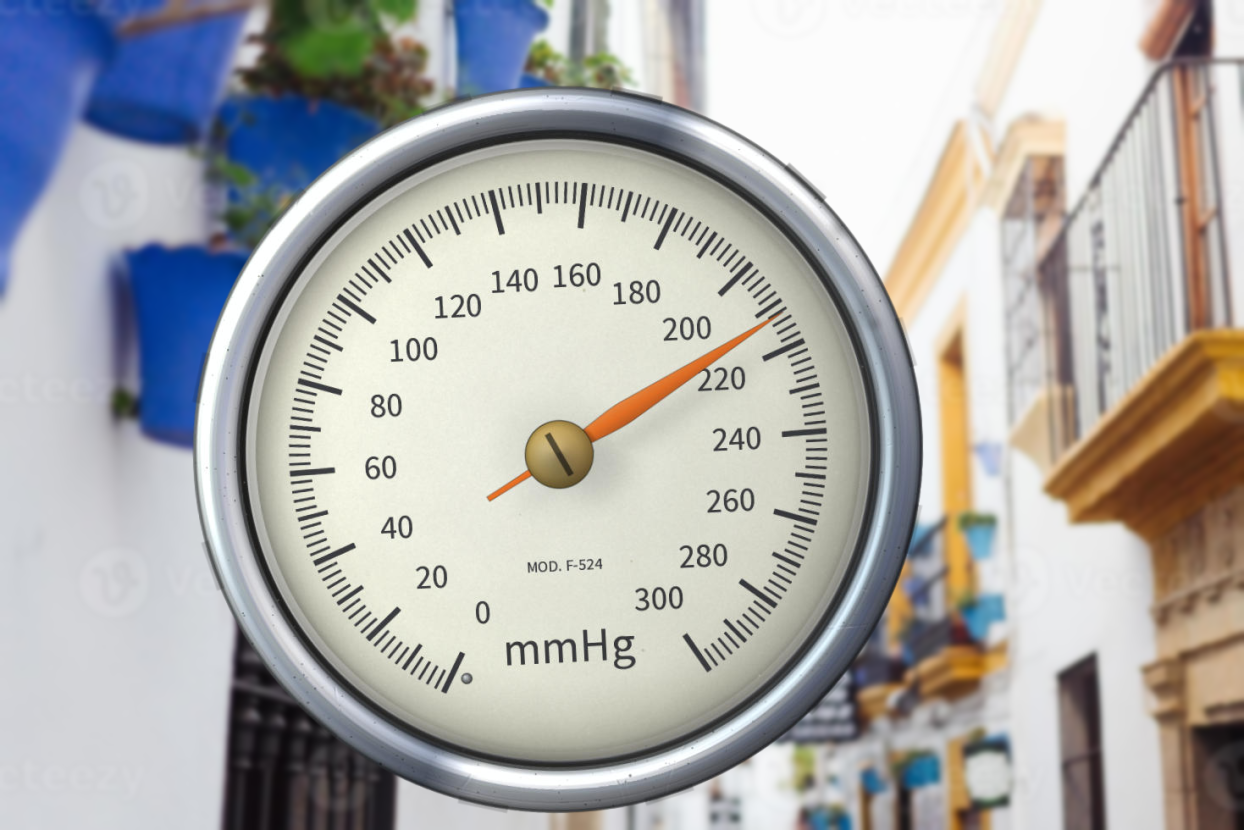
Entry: 212 mmHg
